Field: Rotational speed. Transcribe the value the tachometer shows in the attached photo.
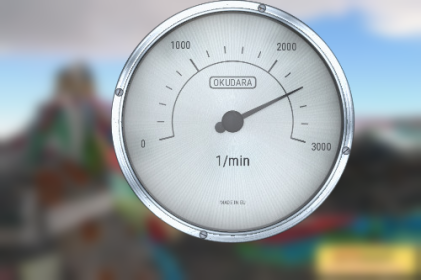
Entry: 2400 rpm
